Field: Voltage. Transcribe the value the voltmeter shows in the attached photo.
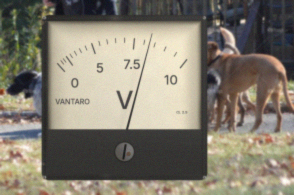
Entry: 8.25 V
